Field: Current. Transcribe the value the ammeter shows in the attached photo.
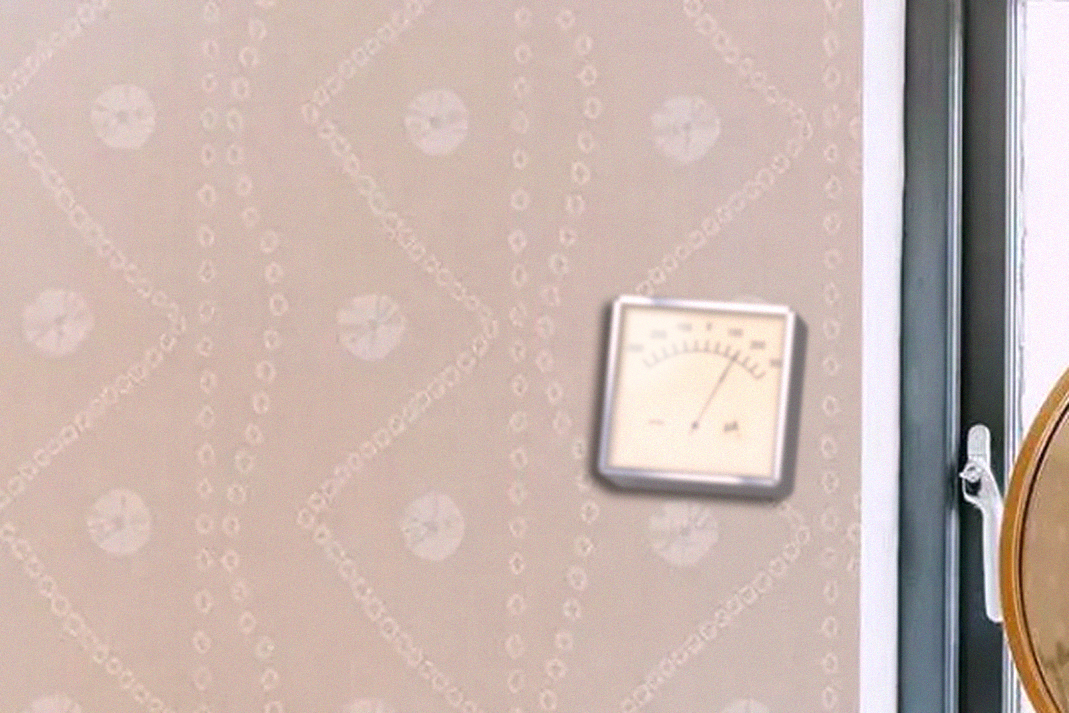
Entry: 150 µA
